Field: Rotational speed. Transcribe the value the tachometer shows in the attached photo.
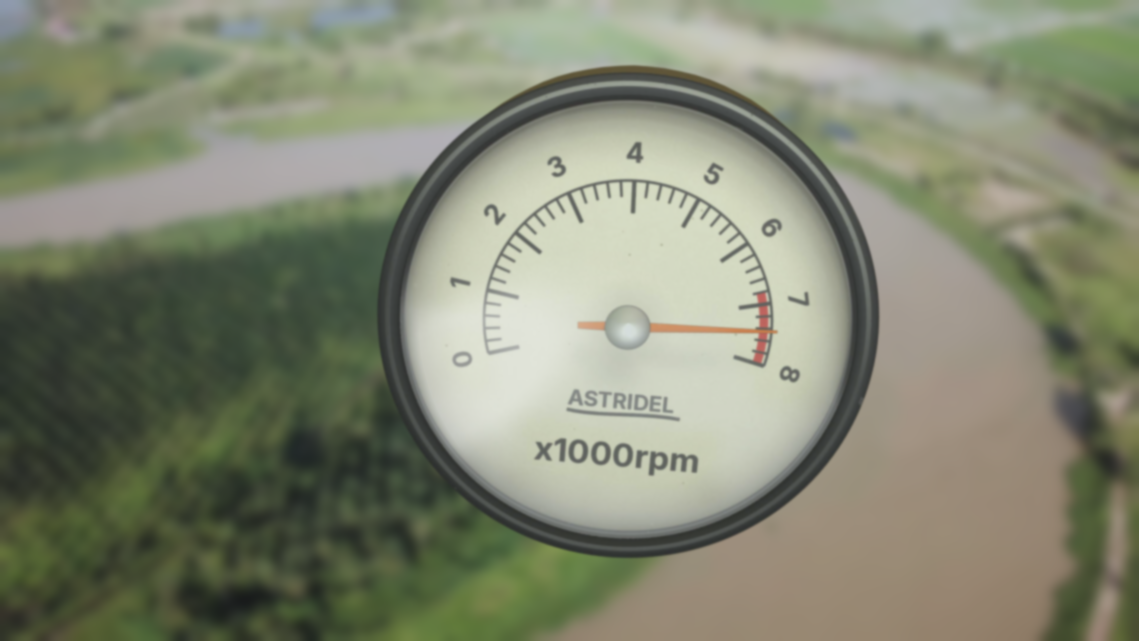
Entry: 7400 rpm
